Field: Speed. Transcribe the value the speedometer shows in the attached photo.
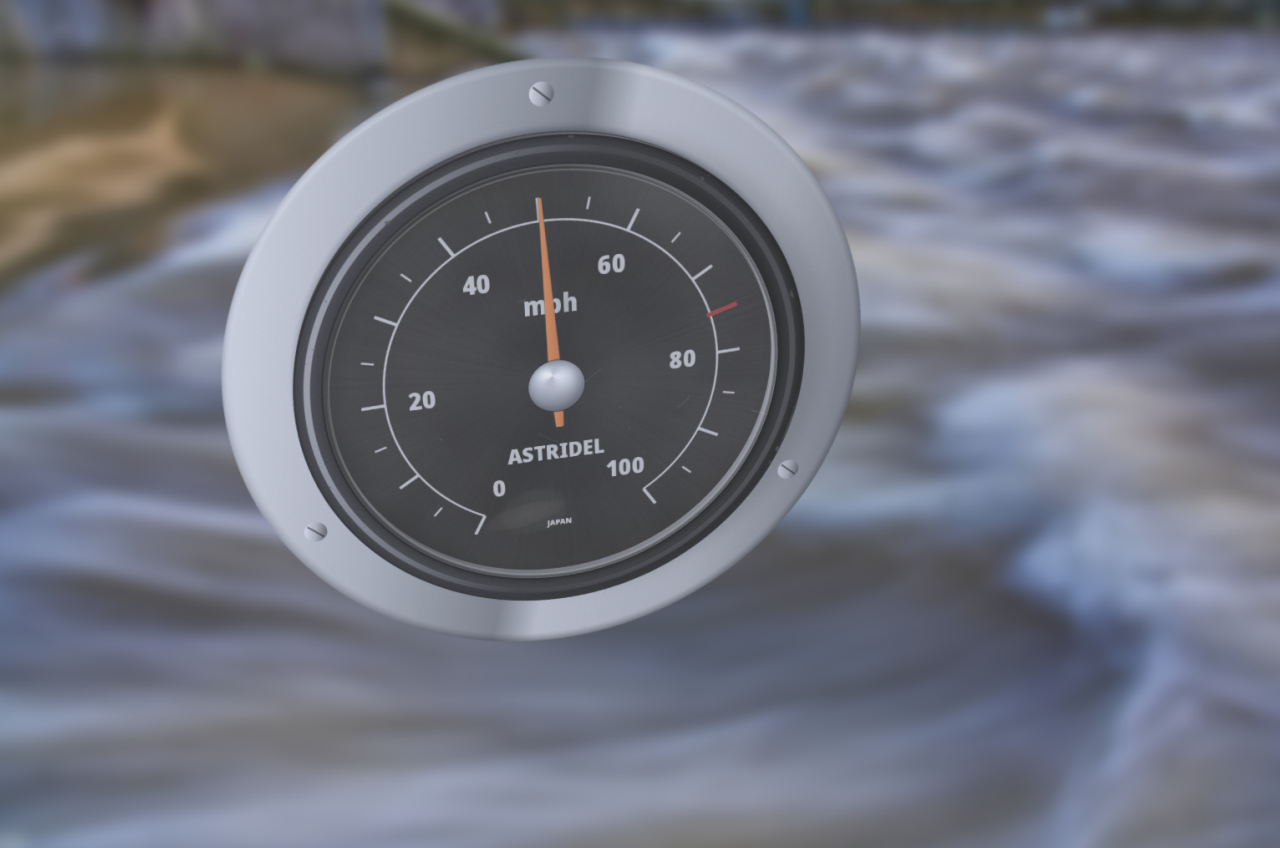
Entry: 50 mph
